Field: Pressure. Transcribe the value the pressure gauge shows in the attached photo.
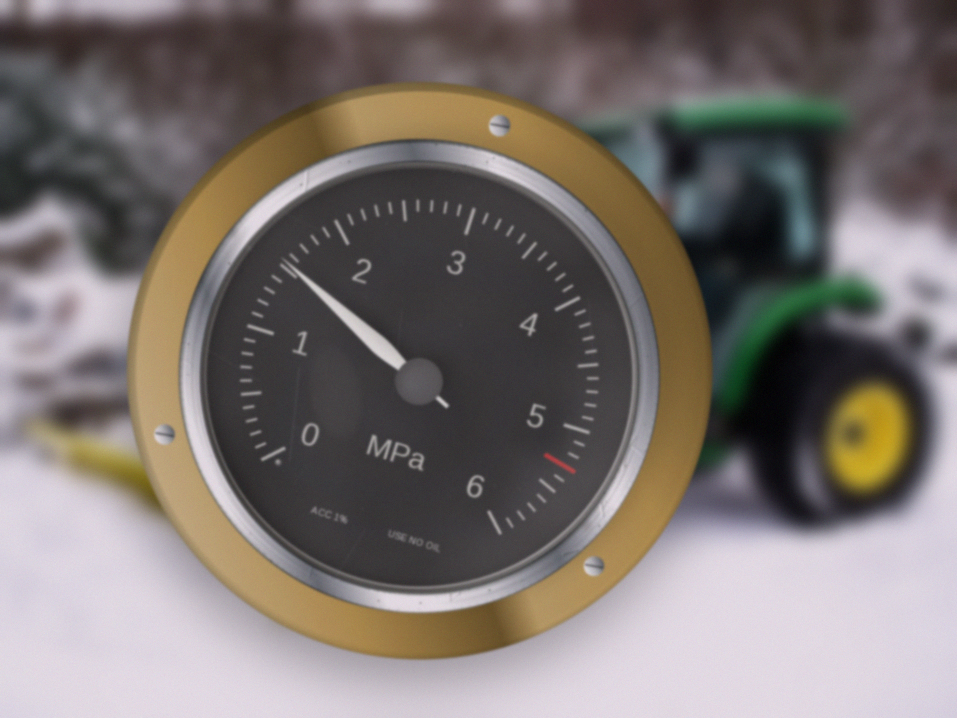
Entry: 1.55 MPa
